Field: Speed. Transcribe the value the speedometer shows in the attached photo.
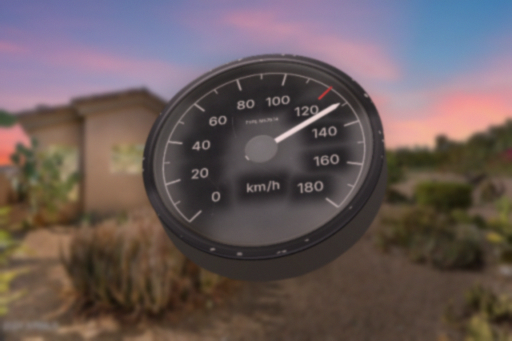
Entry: 130 km/h
